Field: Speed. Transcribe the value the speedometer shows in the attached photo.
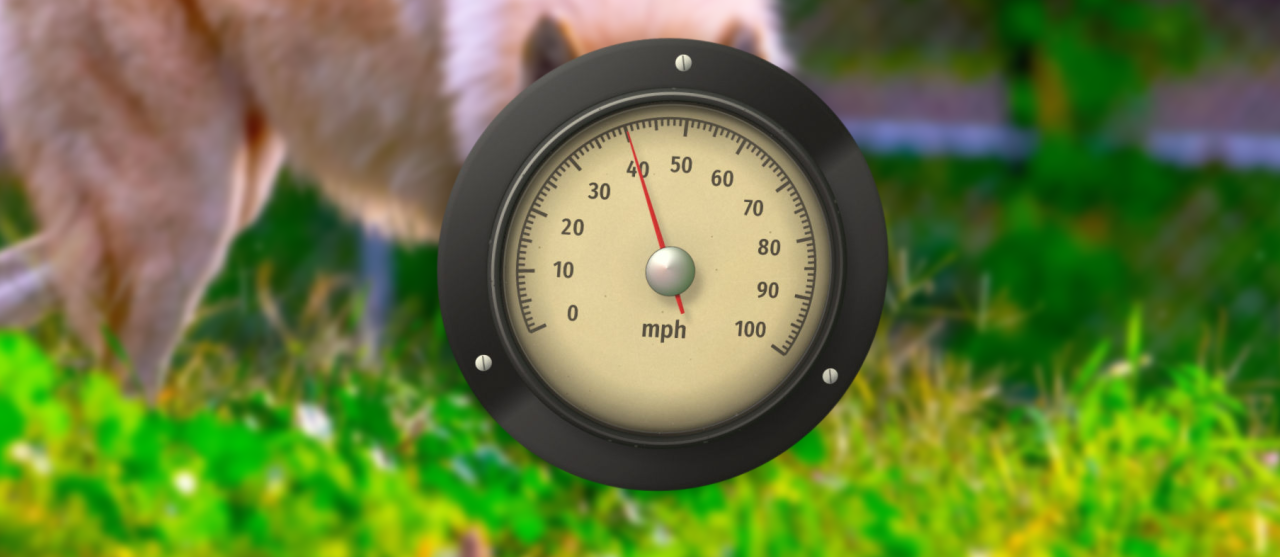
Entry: 40 mph
